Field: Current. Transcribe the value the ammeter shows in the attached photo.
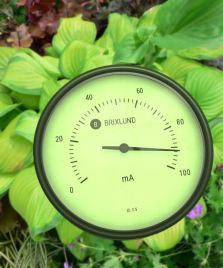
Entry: 92 mA
